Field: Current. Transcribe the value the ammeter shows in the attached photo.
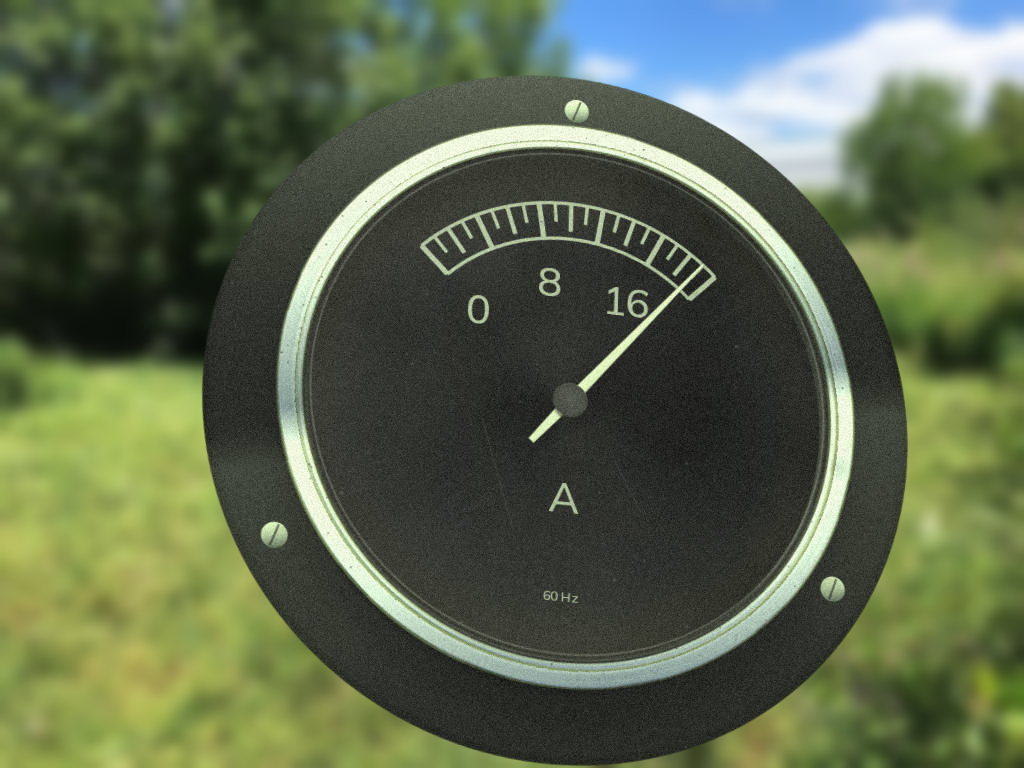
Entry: 19 A
